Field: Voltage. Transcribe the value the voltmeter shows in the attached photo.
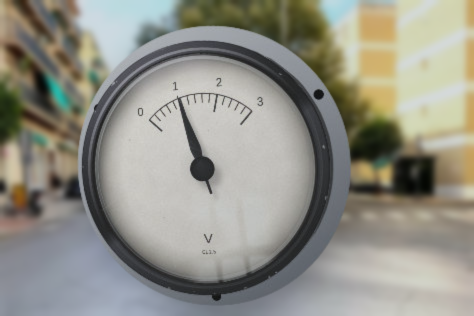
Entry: 1 V
